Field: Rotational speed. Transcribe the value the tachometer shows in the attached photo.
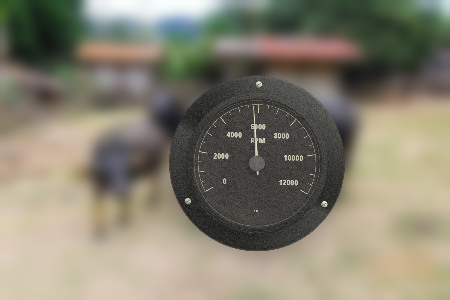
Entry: 5750 rpm
